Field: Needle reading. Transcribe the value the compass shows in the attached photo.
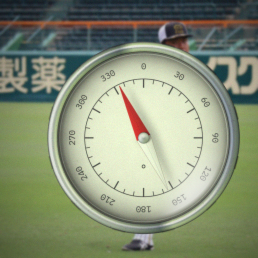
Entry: 335 °
